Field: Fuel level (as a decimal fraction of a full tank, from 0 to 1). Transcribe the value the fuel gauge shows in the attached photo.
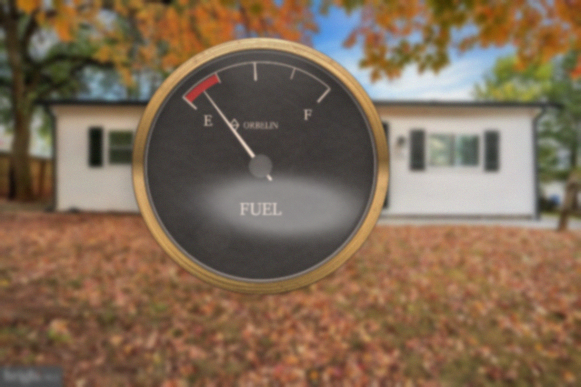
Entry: 0.125
